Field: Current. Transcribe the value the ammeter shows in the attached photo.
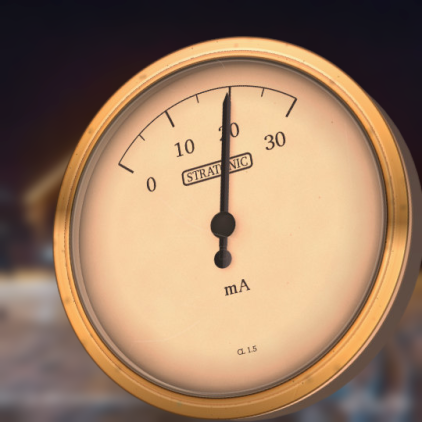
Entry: 20 mA
